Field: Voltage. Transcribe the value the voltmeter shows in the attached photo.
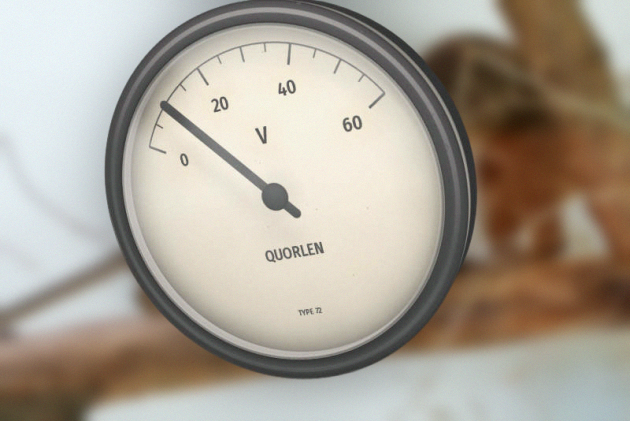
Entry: 10 V
